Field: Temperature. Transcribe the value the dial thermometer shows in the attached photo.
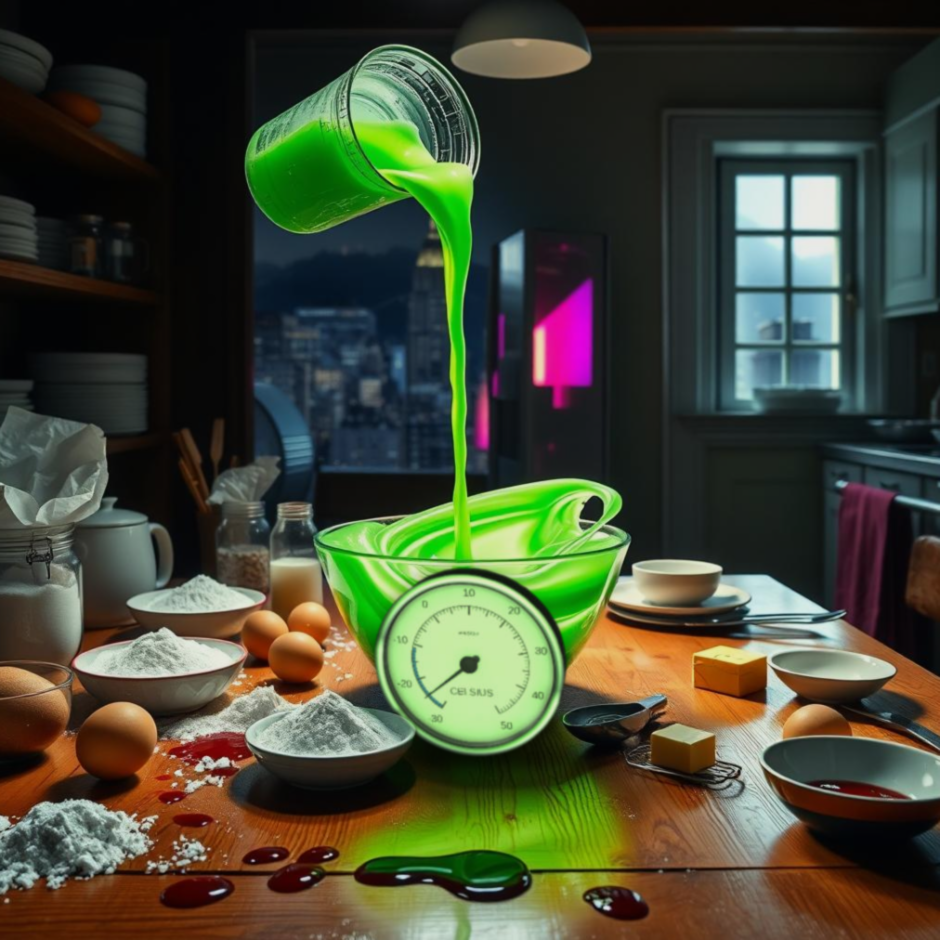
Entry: -25 °C
